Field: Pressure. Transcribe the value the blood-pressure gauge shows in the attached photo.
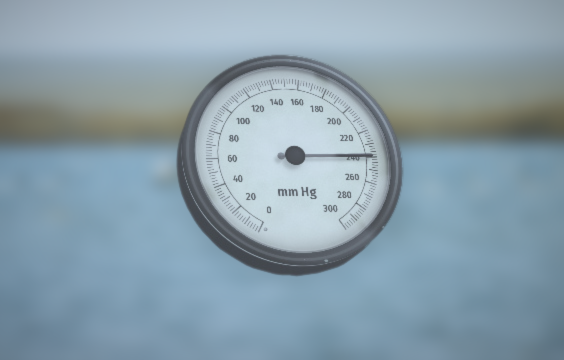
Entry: 240 mmHg
